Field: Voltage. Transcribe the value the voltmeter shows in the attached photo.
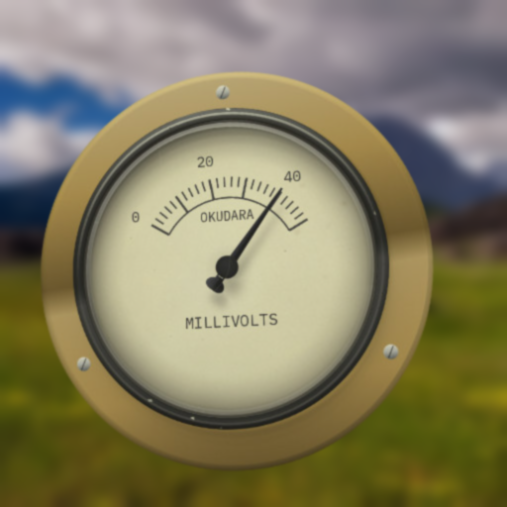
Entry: 40 mV
